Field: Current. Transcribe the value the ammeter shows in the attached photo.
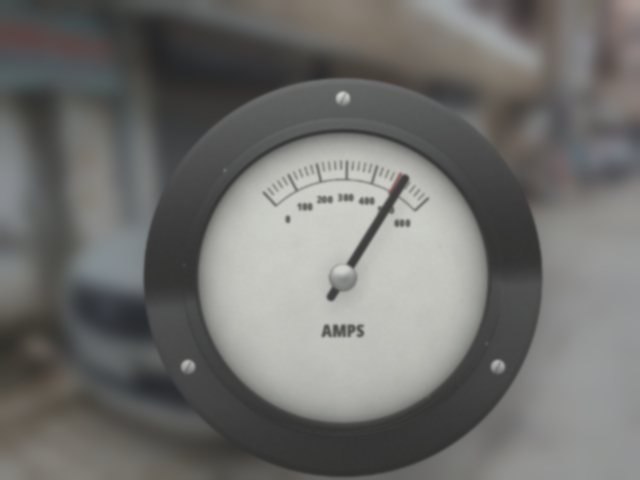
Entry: 500 A
